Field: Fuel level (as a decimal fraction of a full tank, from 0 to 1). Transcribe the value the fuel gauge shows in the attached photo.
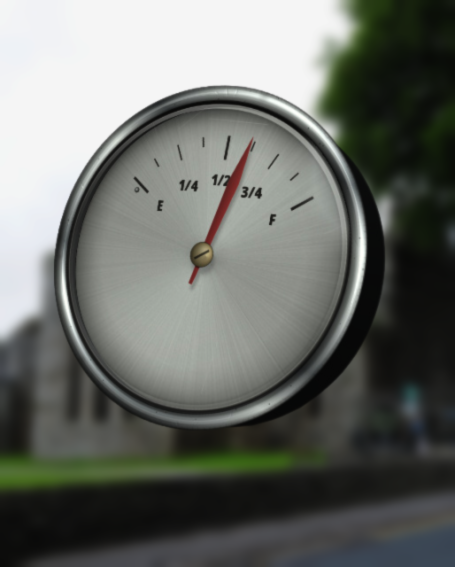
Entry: 0.625
